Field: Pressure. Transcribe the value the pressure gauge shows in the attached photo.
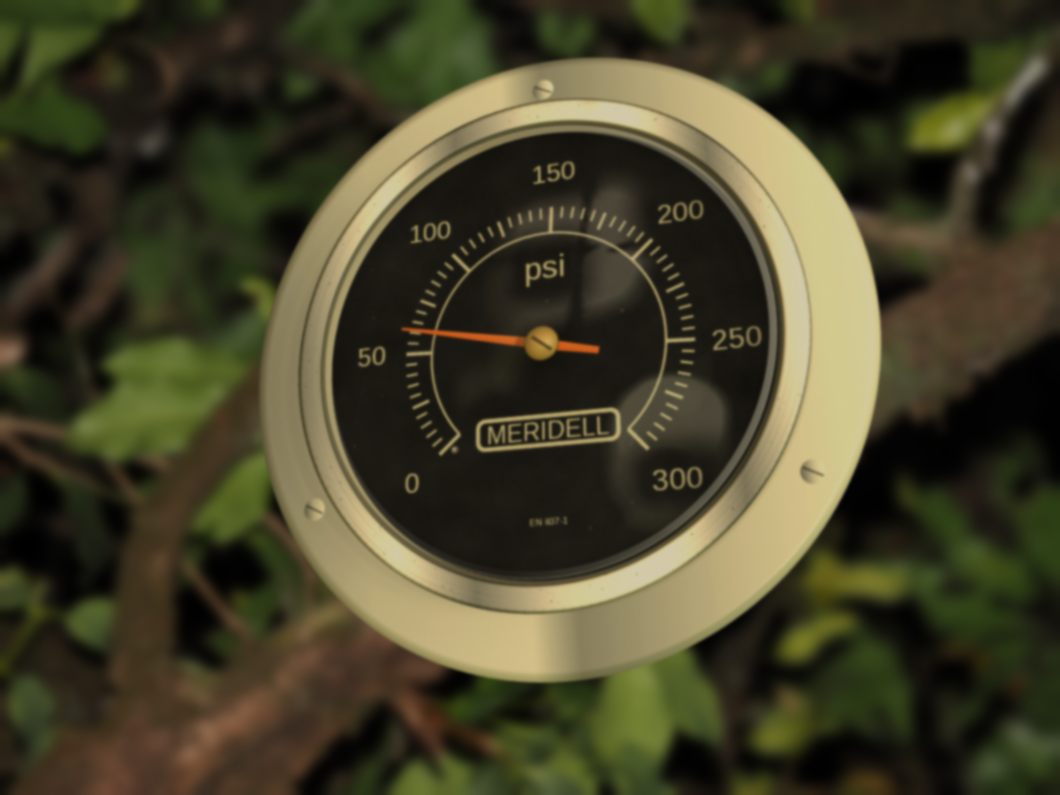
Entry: 60 psi
